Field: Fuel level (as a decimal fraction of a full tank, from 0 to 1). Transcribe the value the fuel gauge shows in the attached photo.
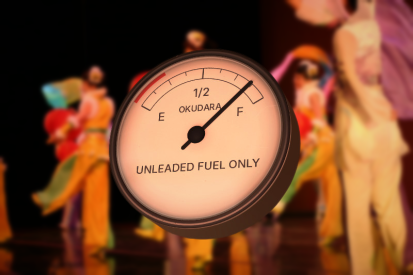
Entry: 0.875
